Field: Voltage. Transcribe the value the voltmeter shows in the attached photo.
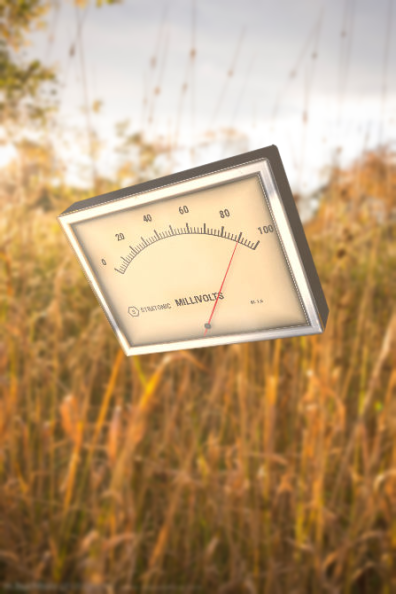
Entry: 90 mV
